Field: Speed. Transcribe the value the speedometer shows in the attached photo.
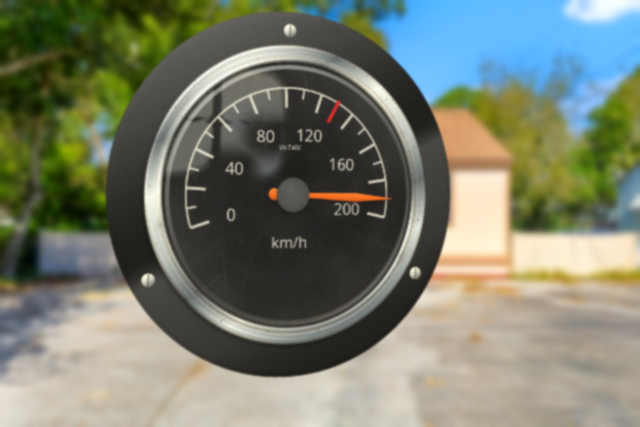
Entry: 190 km/h
